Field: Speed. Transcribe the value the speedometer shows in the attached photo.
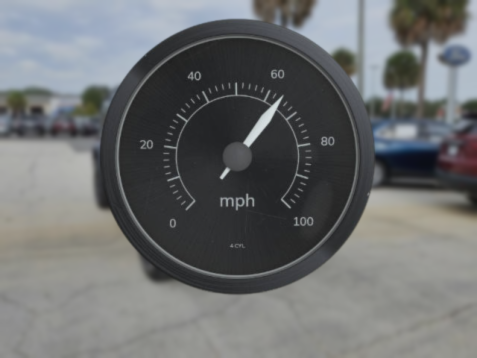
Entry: 64 mph
